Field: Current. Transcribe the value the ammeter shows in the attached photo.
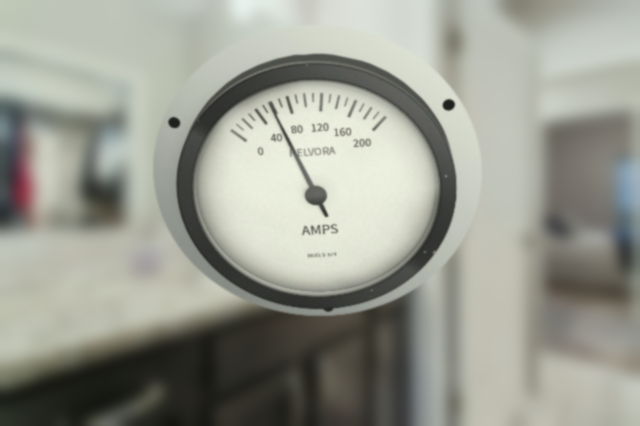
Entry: 60 A
